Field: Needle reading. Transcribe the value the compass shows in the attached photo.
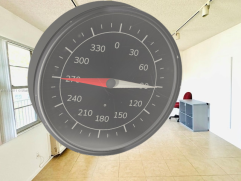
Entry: 270 °
